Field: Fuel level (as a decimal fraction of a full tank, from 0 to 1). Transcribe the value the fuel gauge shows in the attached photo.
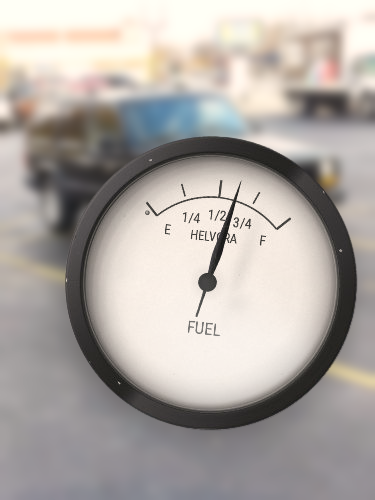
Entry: 0.625
